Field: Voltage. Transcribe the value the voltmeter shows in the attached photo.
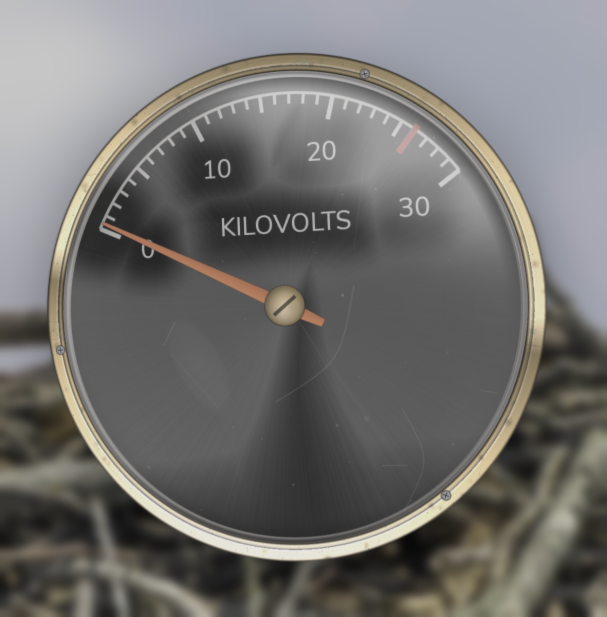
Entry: 0.5 kV
